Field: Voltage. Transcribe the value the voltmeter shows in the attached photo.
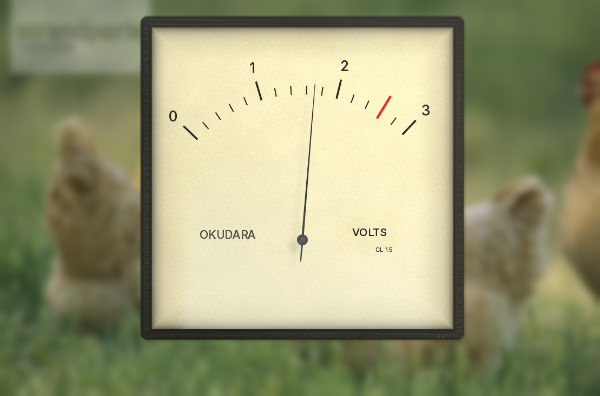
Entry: 1.7 V
